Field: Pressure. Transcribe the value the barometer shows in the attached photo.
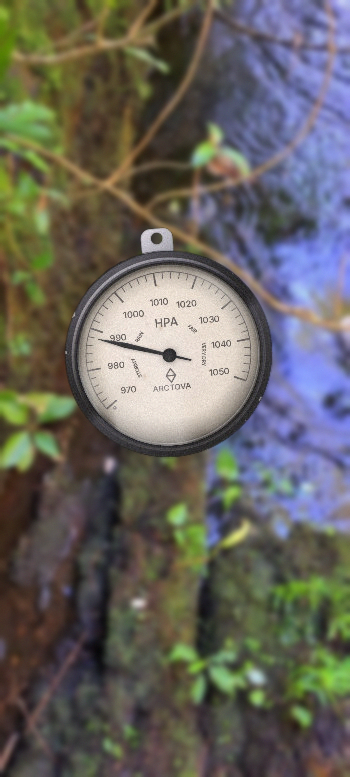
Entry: 988 hPa
